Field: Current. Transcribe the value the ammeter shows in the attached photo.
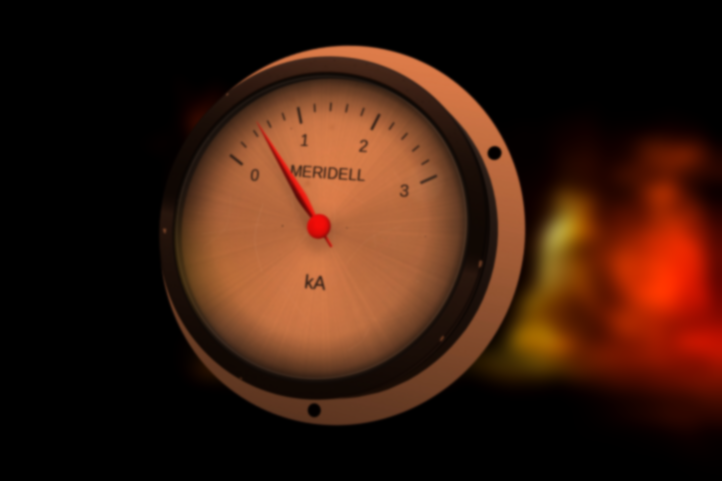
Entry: 0.5 kA
